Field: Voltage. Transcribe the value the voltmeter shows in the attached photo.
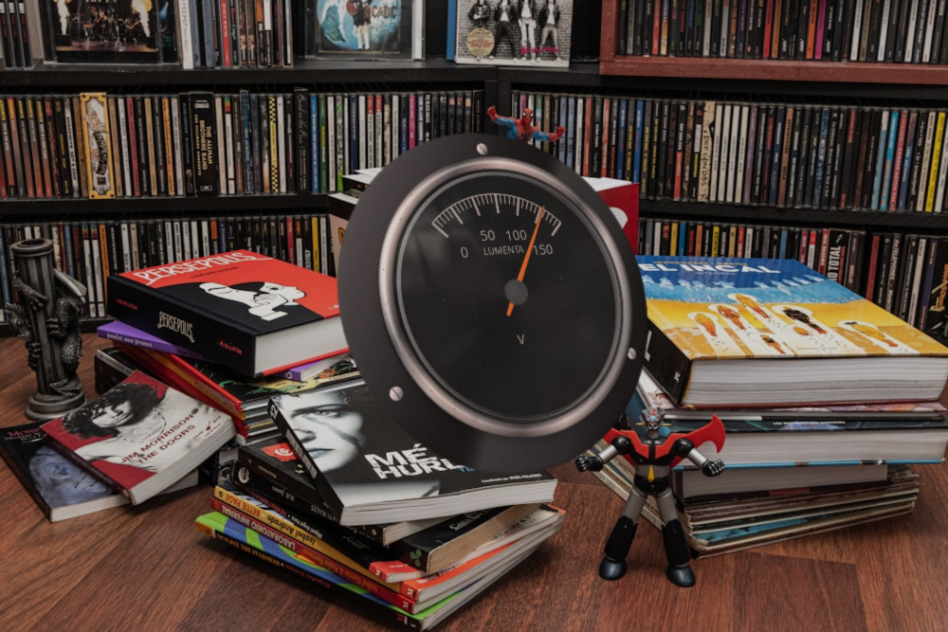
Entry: 125 V
